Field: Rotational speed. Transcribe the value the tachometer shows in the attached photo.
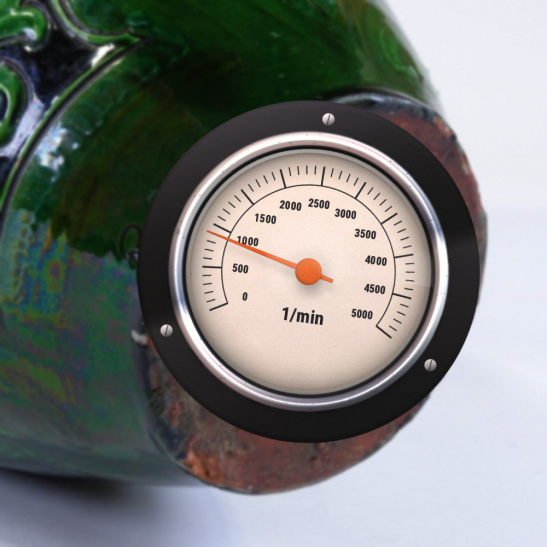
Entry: 900 rpm
